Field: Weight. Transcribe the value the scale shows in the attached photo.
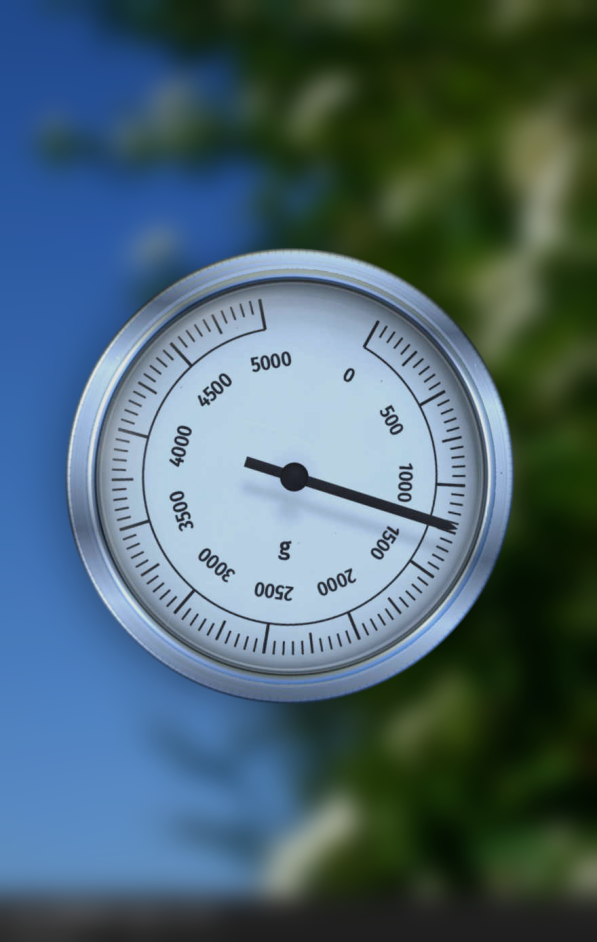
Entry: 1225 g
